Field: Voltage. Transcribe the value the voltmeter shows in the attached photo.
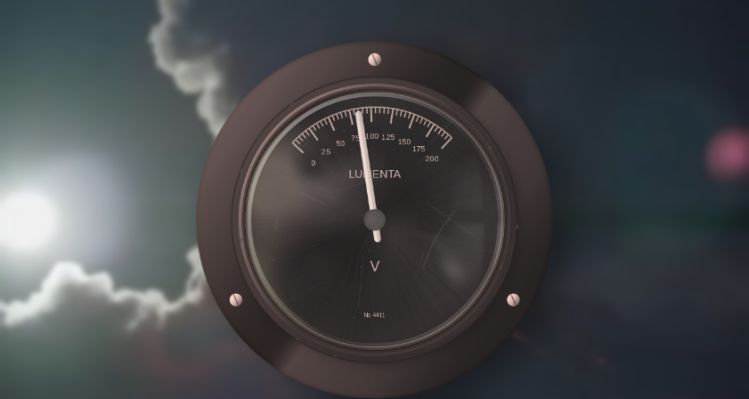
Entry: 85 V
